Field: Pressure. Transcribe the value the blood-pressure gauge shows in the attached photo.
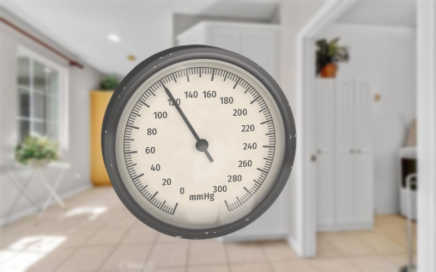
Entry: 120 mmHg
